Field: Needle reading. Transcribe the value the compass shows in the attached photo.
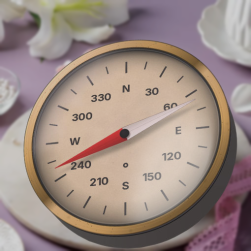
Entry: 247.5 °
